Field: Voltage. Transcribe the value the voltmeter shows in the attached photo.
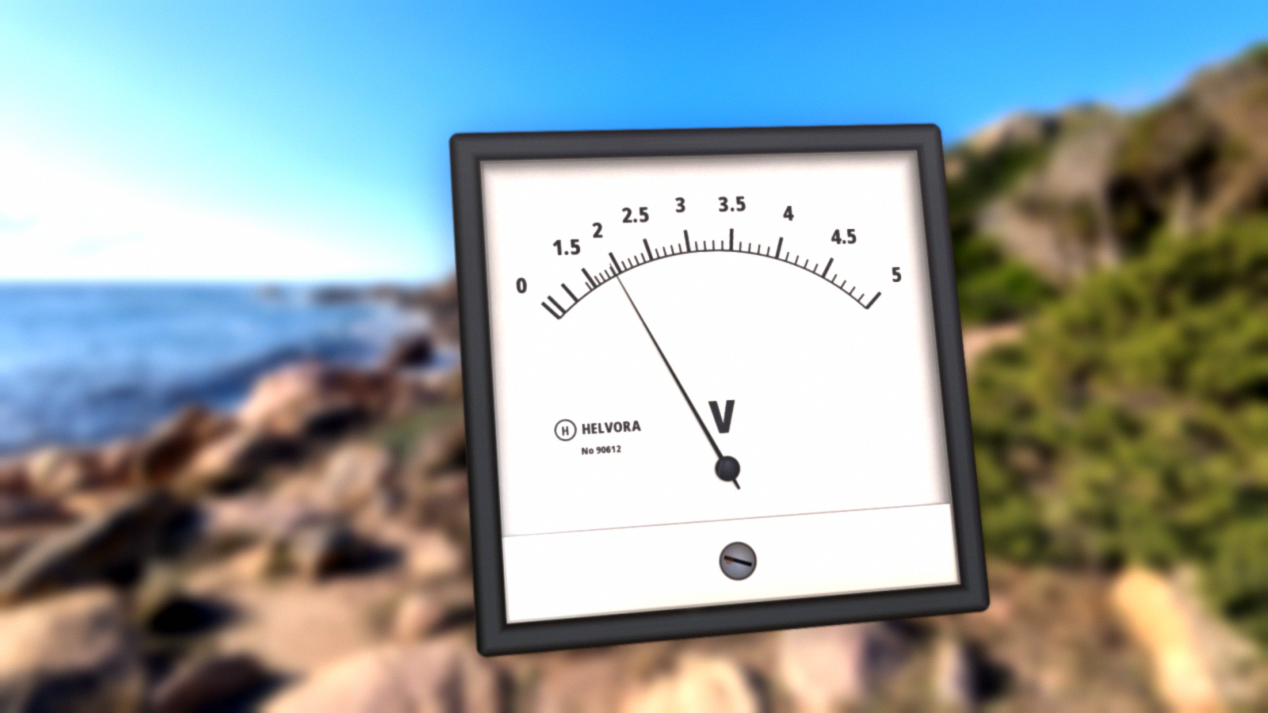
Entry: 1.9 V
